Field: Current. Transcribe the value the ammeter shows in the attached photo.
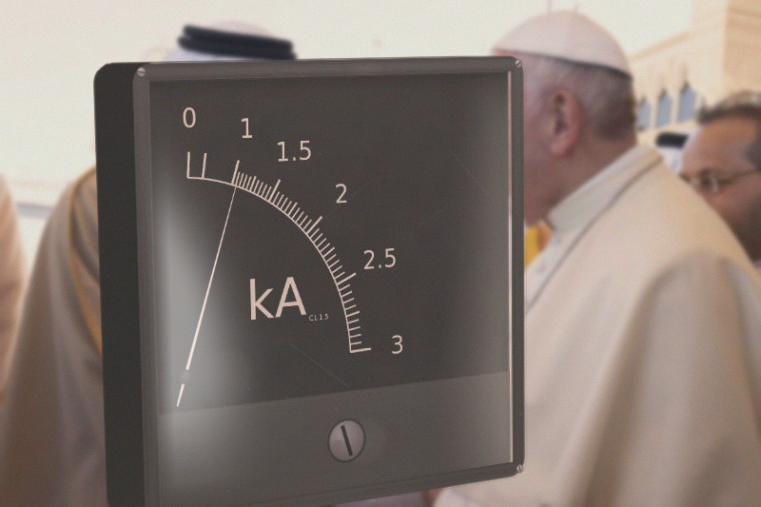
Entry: 1 kA
